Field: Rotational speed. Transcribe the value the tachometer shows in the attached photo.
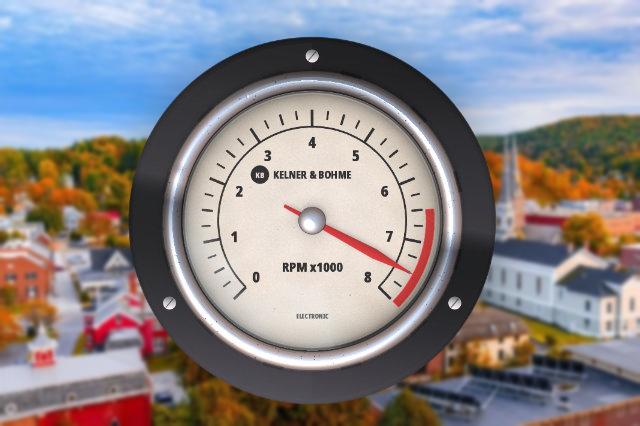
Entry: 7500 rpm
